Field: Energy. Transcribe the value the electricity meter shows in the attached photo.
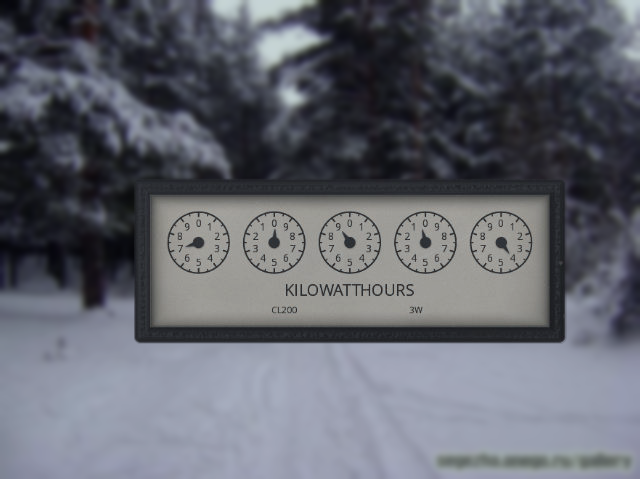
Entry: 69904 kWh
